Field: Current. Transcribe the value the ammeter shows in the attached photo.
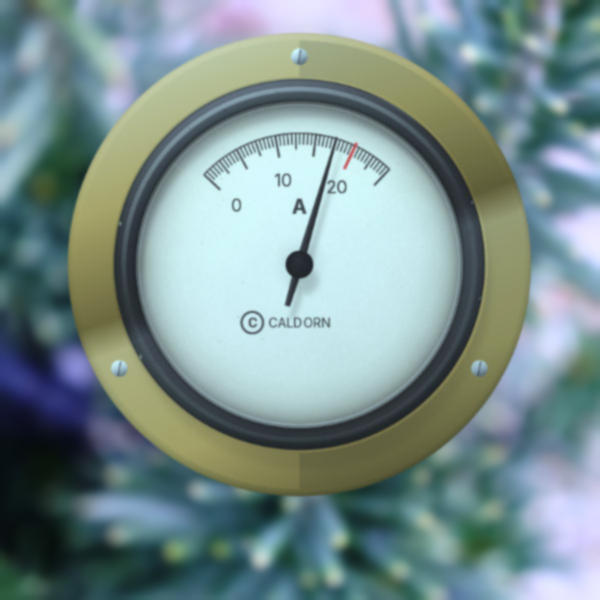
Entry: 17.5 A
